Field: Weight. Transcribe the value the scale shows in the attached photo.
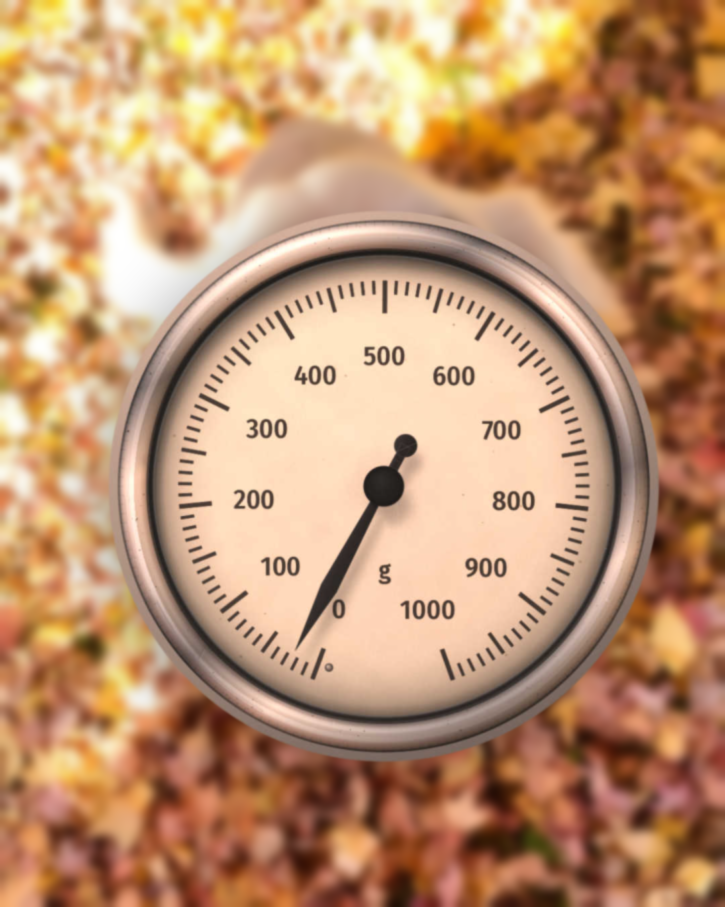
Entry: 25 g
